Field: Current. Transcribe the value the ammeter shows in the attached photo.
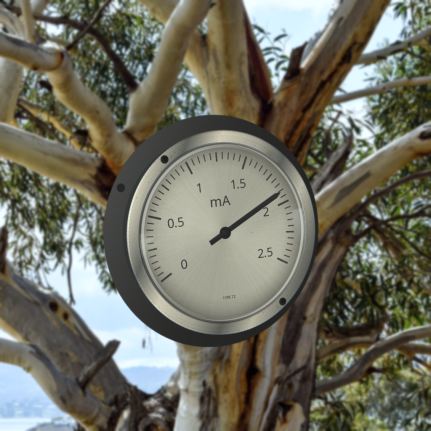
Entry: 1.9 mA
